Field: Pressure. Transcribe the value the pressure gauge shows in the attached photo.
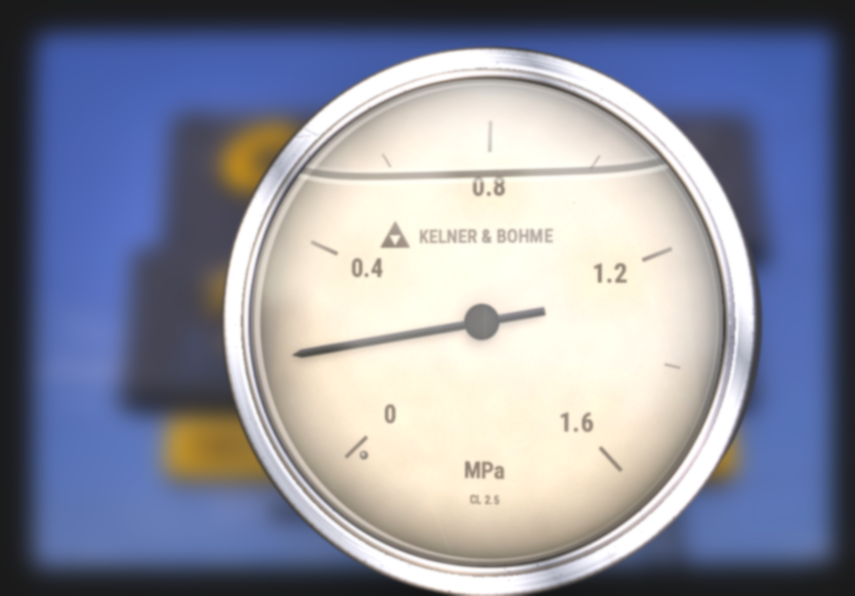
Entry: 0.2 MPa
